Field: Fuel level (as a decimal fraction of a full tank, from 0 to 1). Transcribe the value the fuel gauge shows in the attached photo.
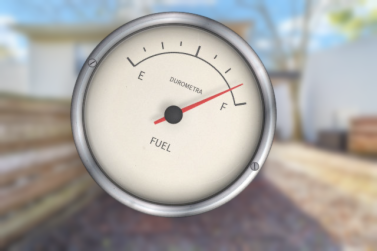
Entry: 0.875
